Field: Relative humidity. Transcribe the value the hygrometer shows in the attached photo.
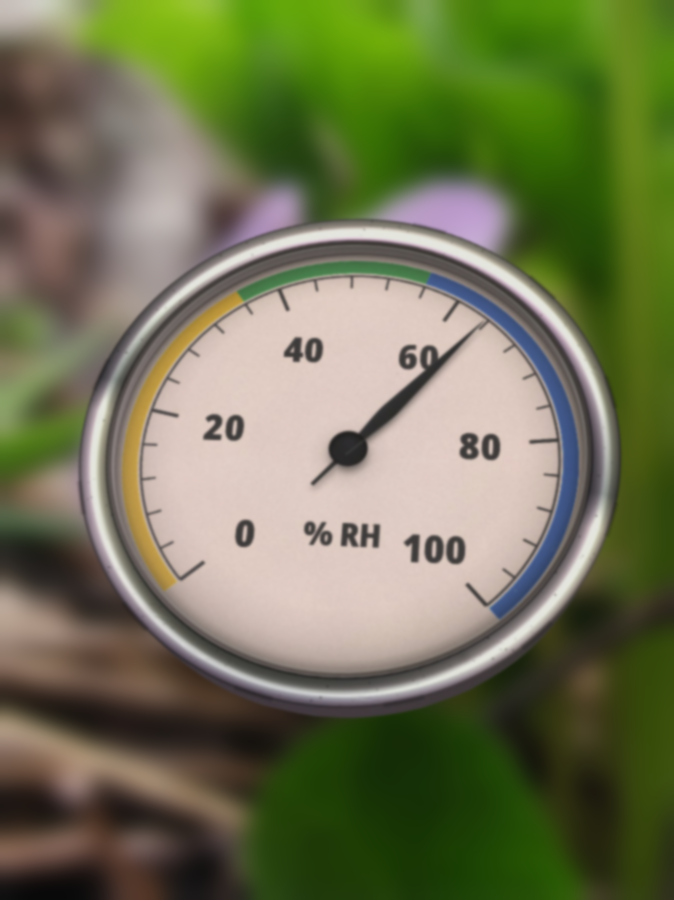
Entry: 64 %
